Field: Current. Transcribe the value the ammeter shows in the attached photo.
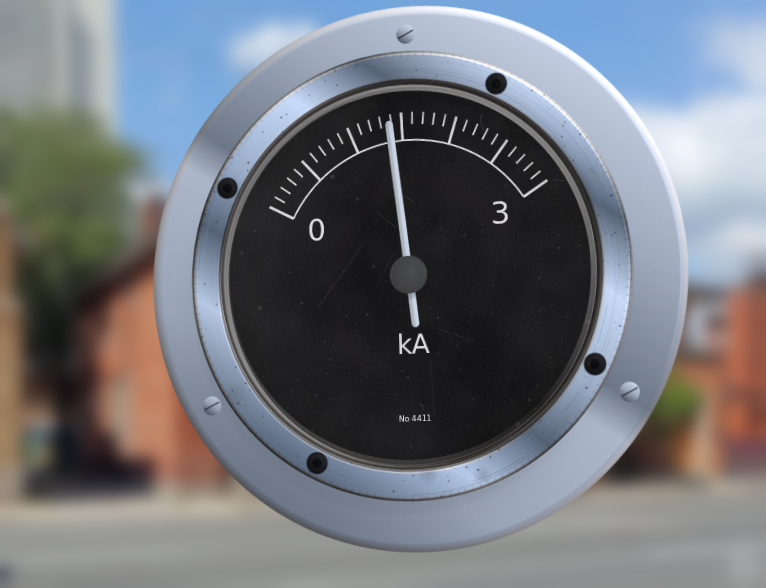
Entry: 1.4 kA
